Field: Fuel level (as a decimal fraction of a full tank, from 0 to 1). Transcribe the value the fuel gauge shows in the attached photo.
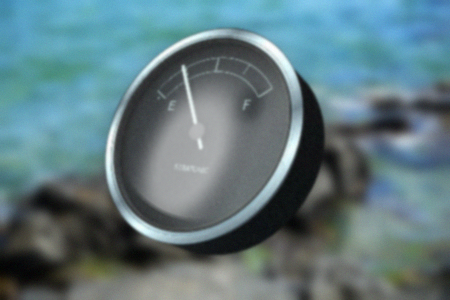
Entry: 0.25
